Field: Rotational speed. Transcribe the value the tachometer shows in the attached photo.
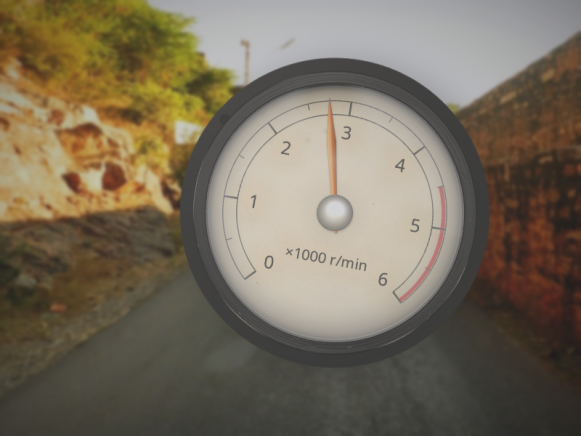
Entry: 2750 rpm
